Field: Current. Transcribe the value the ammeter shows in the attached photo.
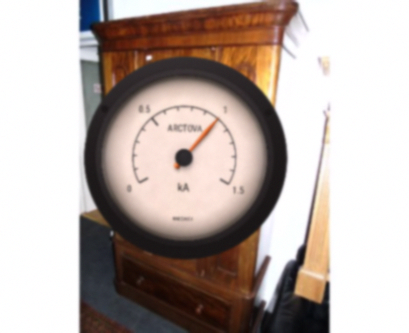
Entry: 1 kA
